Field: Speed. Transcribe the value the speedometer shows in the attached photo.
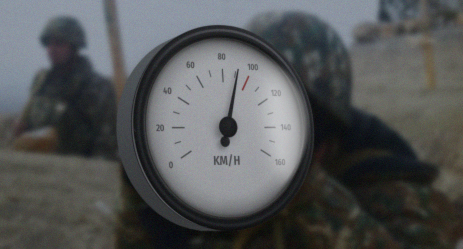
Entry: 90 km/h
